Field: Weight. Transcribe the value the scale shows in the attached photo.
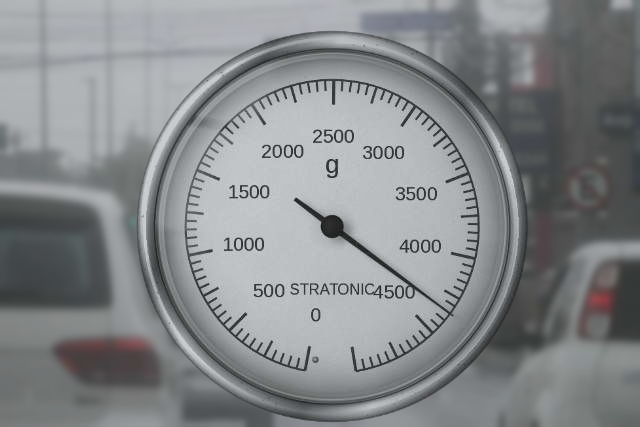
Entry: 4350 g
